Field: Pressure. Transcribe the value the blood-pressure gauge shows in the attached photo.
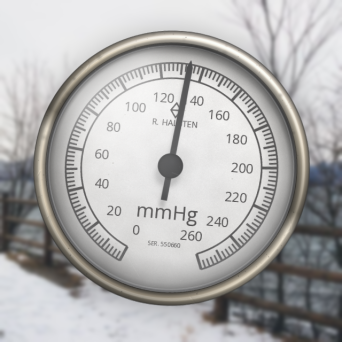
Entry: 134 mmHg
